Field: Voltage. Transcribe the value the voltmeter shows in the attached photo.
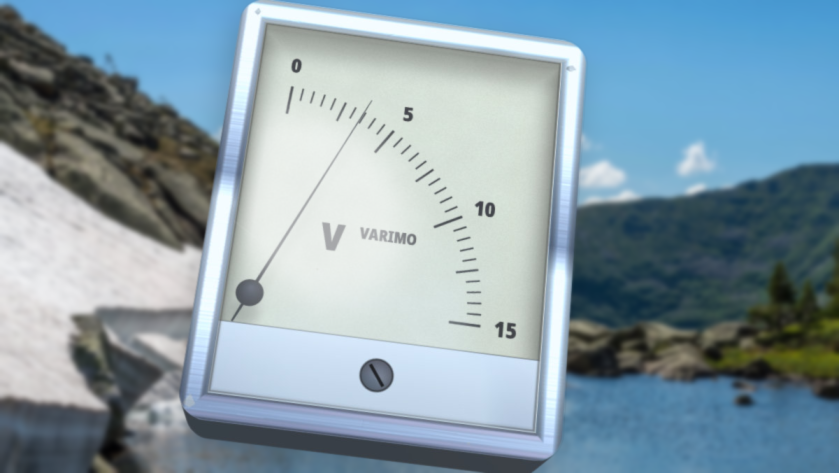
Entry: 3.5 V
